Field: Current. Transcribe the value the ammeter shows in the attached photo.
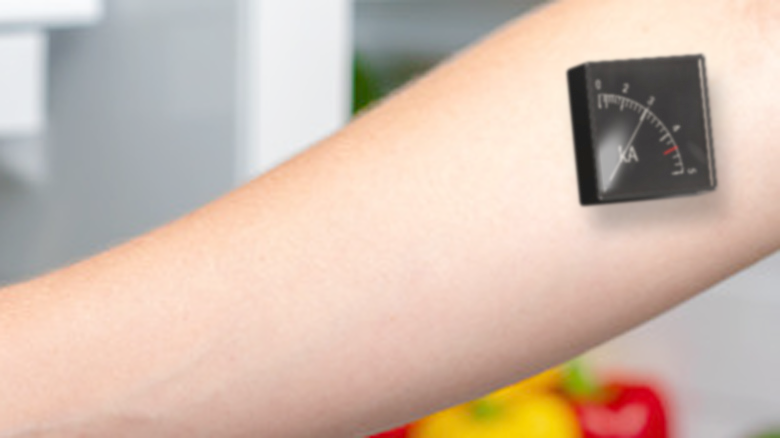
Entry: 3 kA
